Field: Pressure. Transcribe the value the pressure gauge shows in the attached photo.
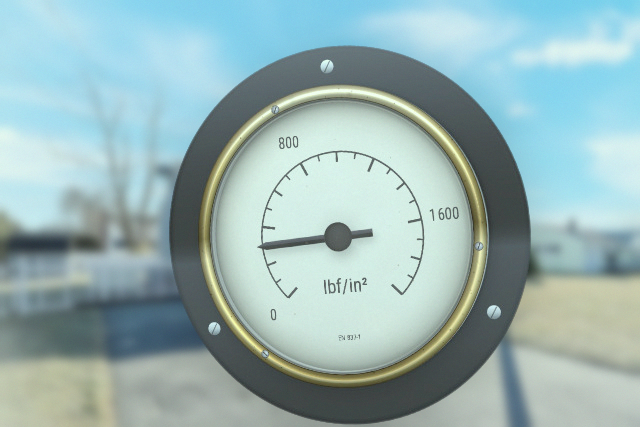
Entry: 300 psi
